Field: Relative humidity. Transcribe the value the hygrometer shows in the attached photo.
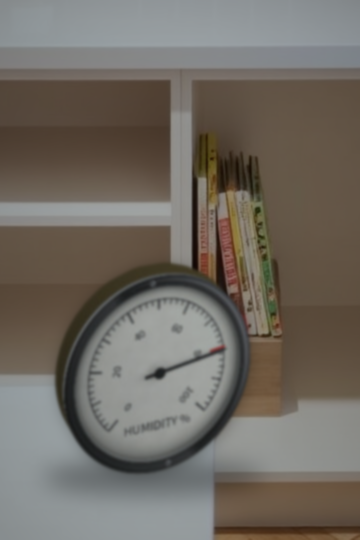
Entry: 80 %
